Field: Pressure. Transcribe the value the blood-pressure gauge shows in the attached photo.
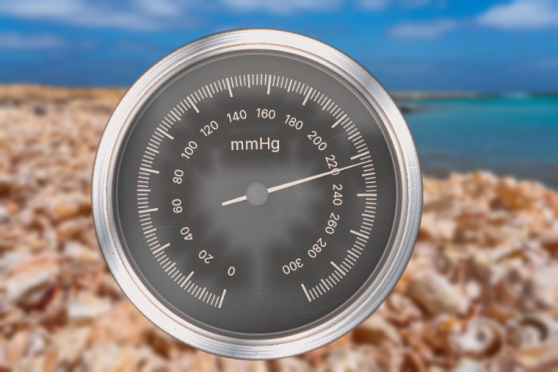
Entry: 224 mmHg
